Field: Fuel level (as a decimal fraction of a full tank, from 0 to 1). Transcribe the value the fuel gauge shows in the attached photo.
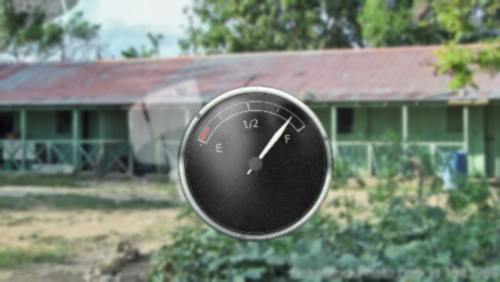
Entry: 0.875
